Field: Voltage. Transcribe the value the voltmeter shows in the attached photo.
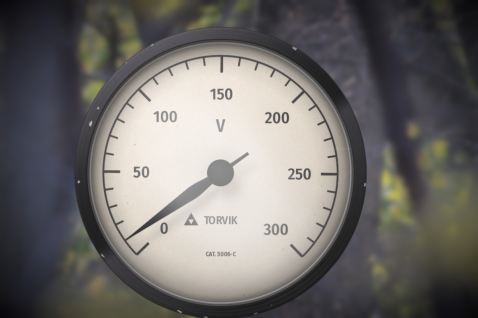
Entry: 10 V
